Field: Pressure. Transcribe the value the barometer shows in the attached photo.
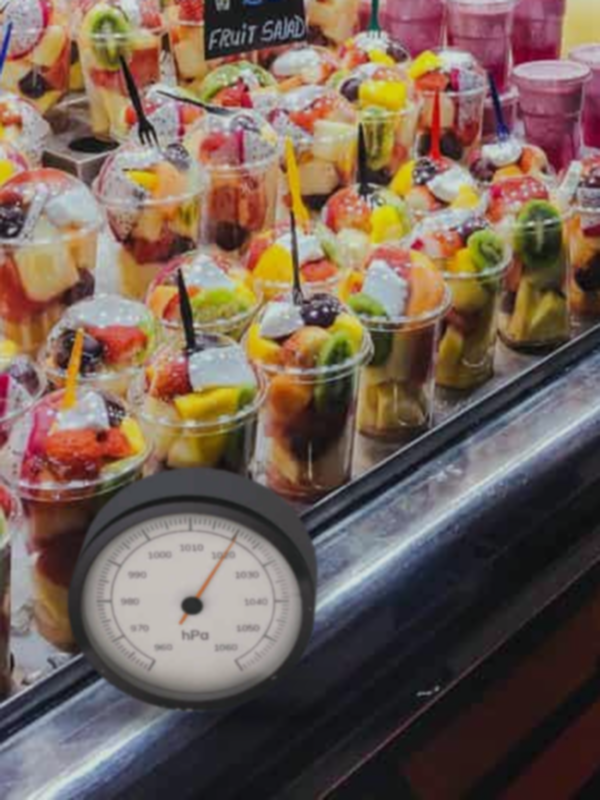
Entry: 1020 hPa
